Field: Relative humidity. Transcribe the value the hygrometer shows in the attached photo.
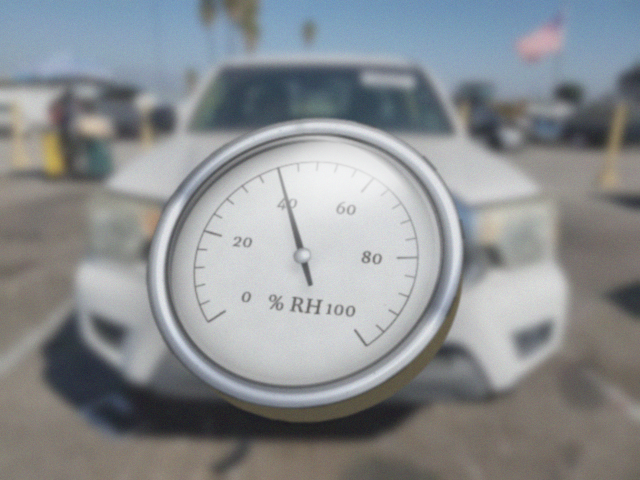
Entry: 40 %
